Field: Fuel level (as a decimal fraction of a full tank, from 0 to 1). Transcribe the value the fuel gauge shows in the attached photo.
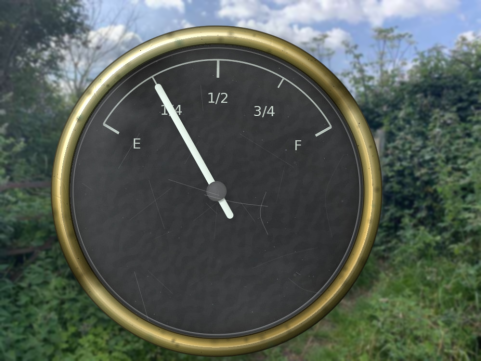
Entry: 0.25
